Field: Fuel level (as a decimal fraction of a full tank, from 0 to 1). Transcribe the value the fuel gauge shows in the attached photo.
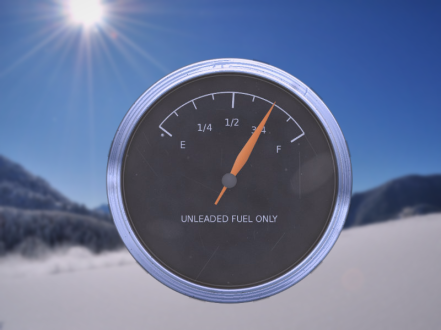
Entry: 0.75
